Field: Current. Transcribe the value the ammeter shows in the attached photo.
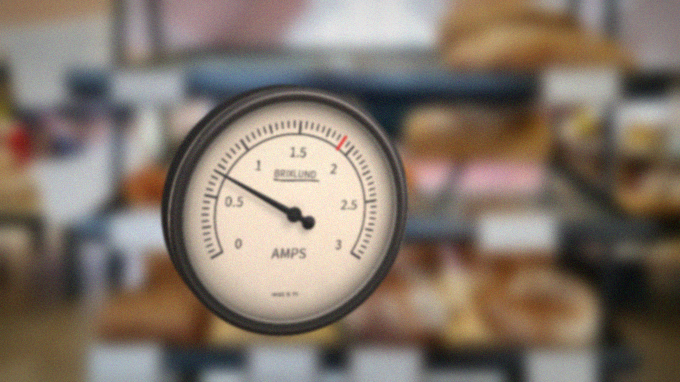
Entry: 0.7 A
